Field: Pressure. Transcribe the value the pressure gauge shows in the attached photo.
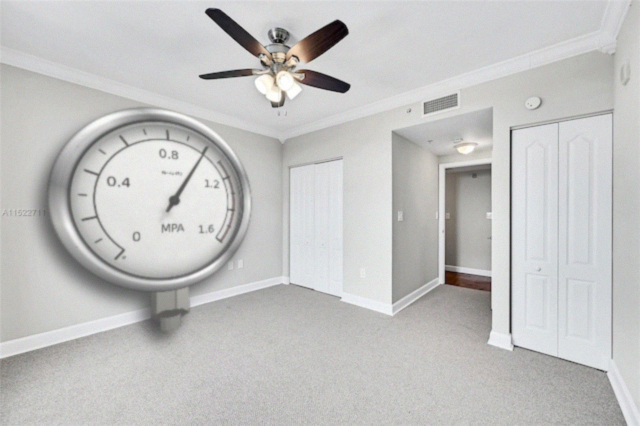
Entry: 1 MPa
